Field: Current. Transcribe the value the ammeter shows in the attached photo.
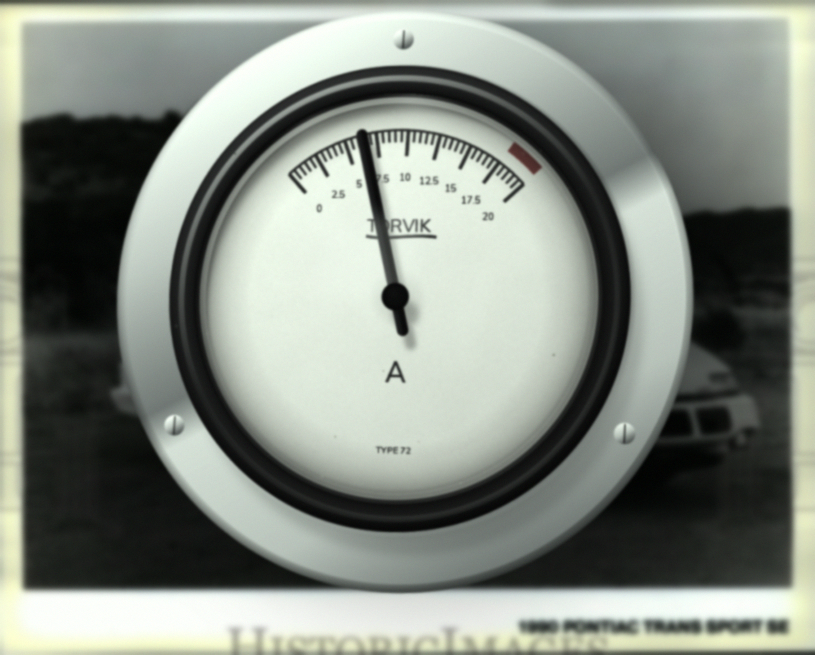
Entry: 6.5 A
